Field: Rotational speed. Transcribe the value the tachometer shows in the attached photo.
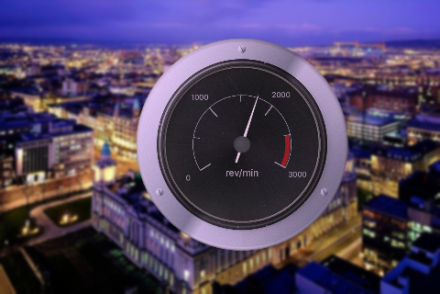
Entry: 1750 rpm
